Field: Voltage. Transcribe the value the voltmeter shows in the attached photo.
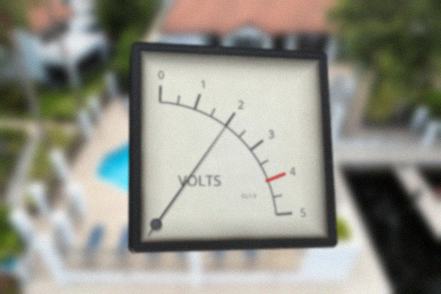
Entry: 2 V
